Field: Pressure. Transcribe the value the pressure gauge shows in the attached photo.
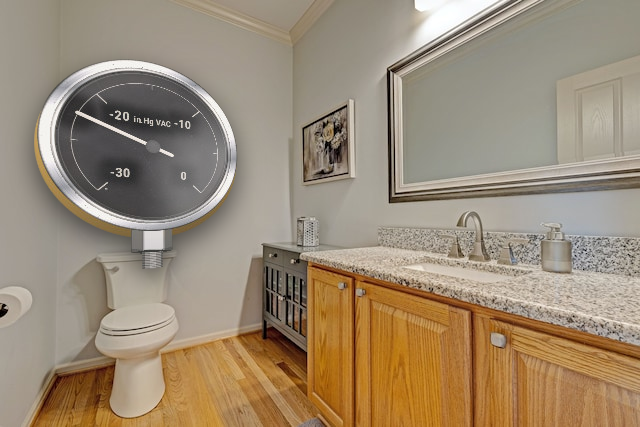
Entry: -22.5 inHg
